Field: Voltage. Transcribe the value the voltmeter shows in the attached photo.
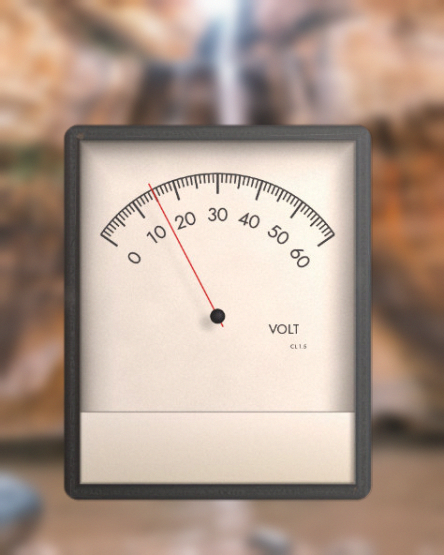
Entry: 15 V
